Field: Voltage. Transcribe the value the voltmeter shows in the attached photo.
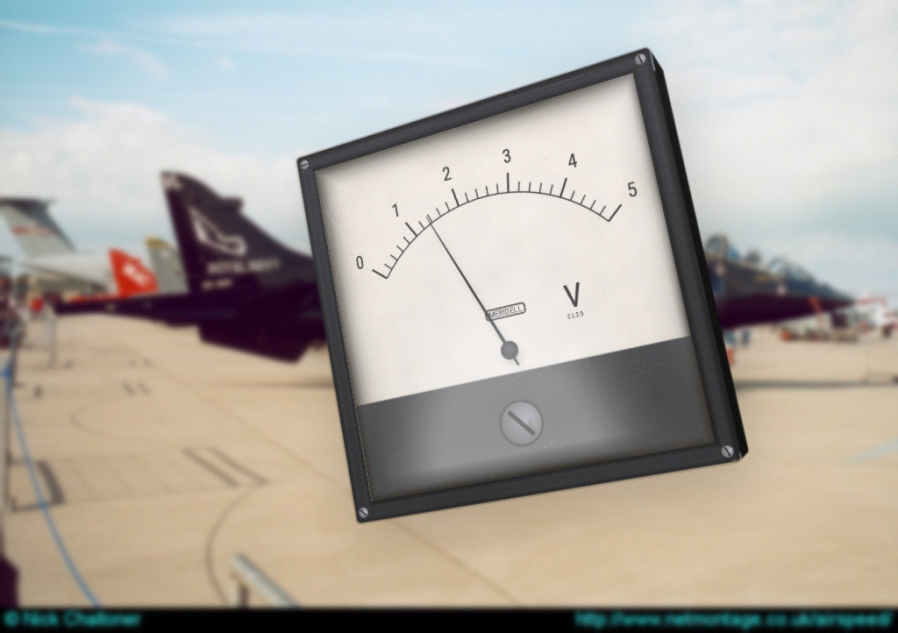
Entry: 1.4 V
